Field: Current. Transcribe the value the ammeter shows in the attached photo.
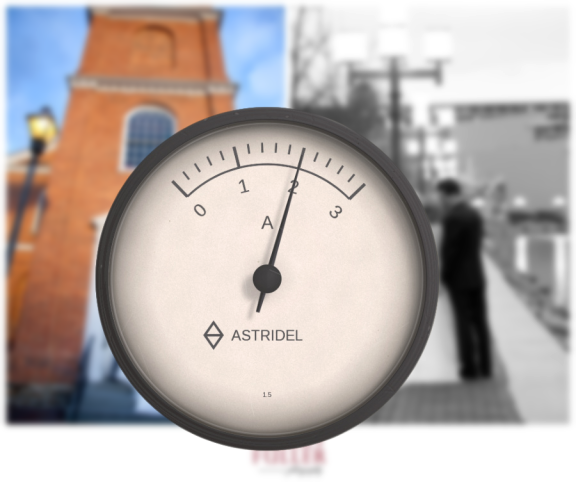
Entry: 2 A
